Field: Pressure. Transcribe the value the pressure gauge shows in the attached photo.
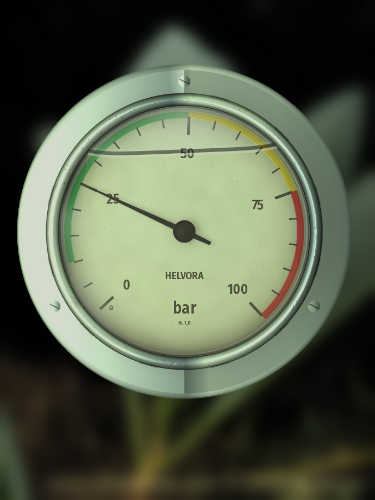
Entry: 25 bar
